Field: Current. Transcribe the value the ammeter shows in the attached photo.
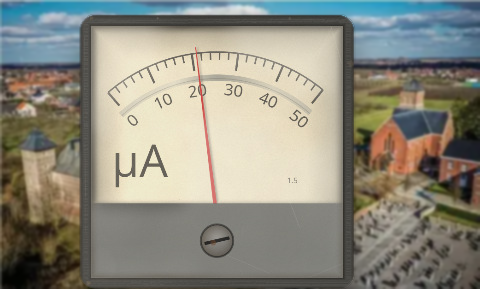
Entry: 21 µA
